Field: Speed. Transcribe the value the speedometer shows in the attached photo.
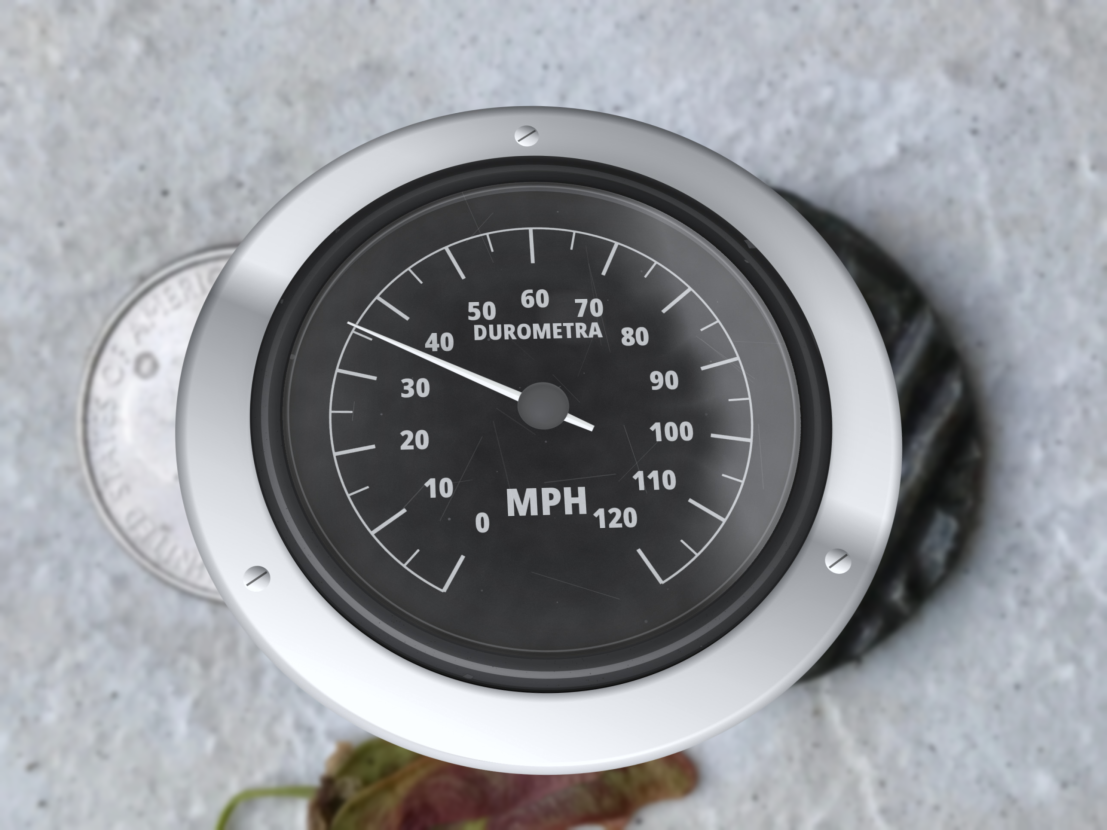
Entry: 35 mph
